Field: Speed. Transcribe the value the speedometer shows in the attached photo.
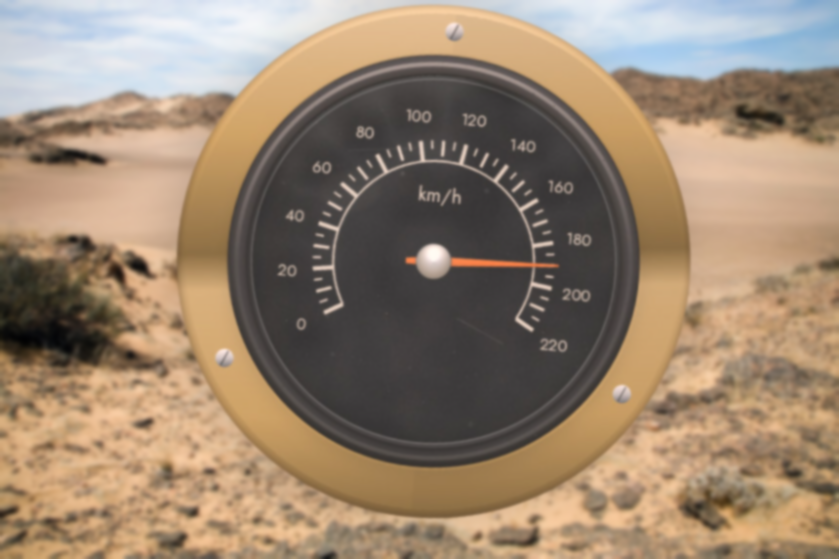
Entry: 190 km/h
